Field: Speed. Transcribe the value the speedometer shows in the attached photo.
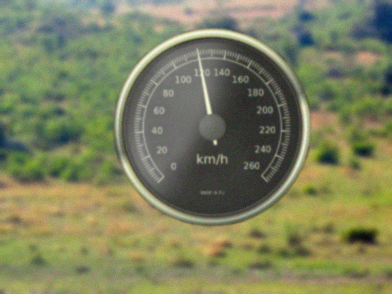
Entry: 120 km/h
